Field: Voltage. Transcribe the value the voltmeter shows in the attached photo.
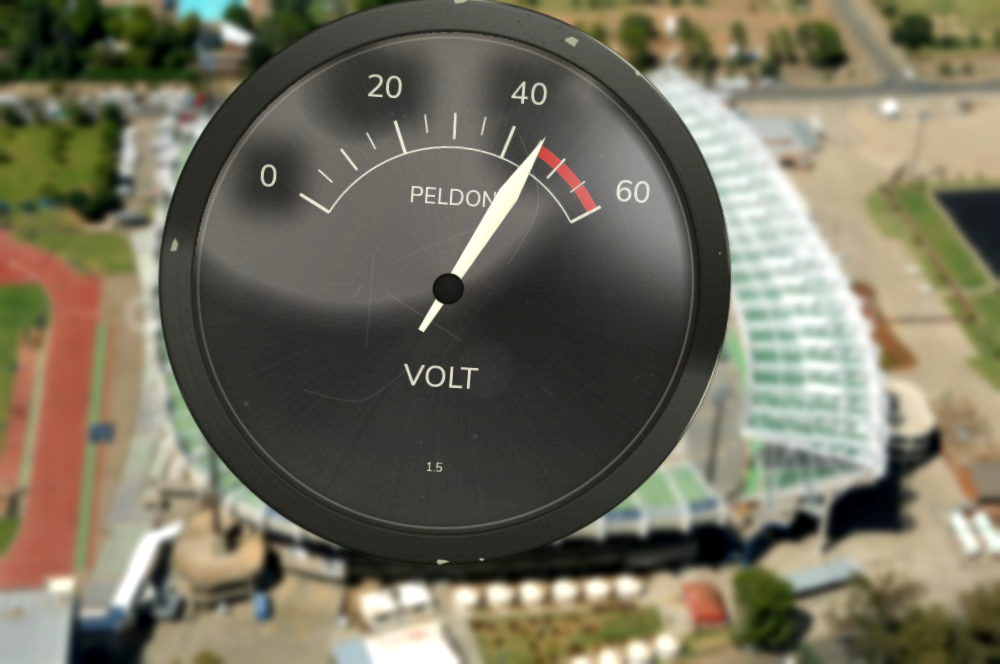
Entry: 45 V
